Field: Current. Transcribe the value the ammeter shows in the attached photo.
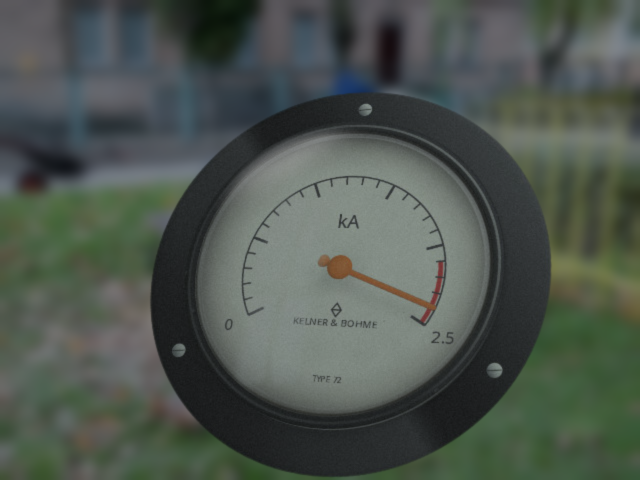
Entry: 2.4 kA
